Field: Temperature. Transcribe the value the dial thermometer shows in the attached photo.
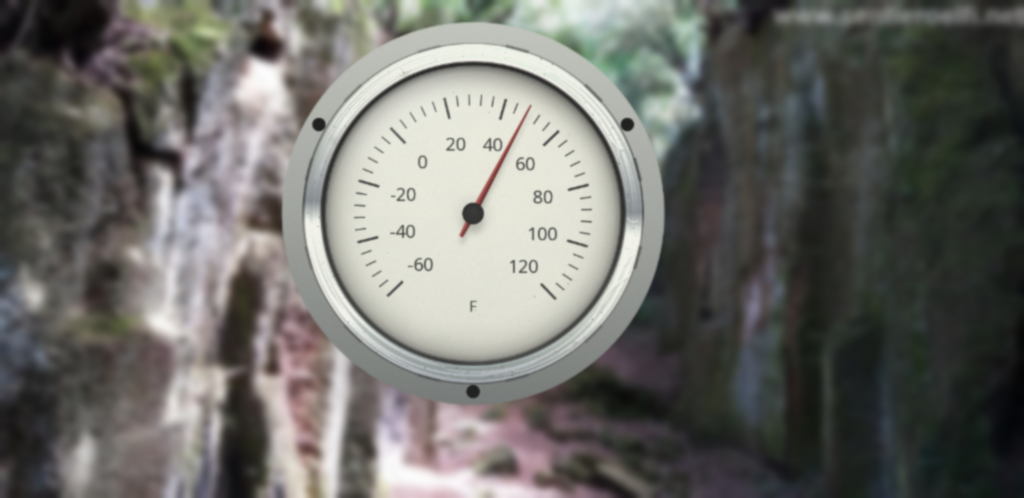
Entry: 48 °F
